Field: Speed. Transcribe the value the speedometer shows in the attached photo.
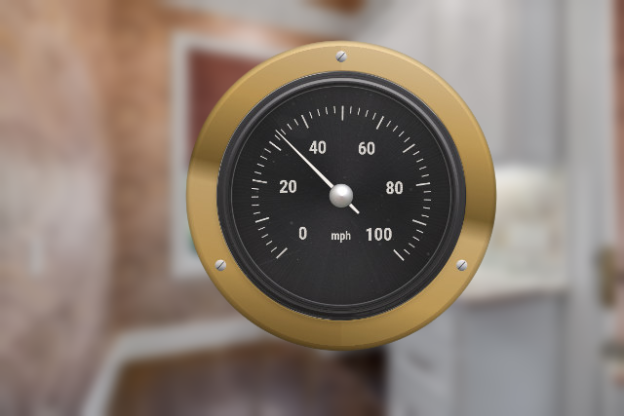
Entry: 33 mph
